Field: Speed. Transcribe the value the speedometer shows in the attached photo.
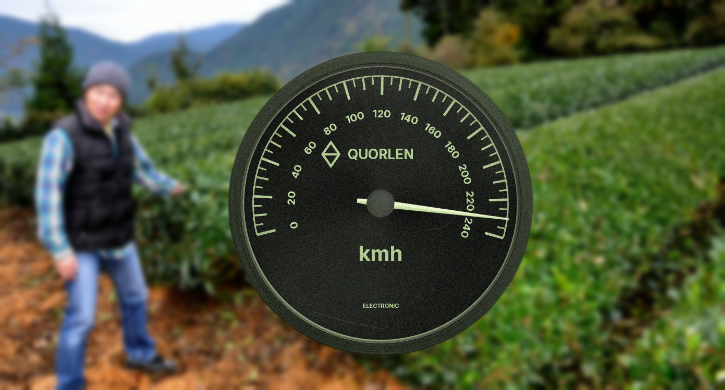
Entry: 230 km/h
